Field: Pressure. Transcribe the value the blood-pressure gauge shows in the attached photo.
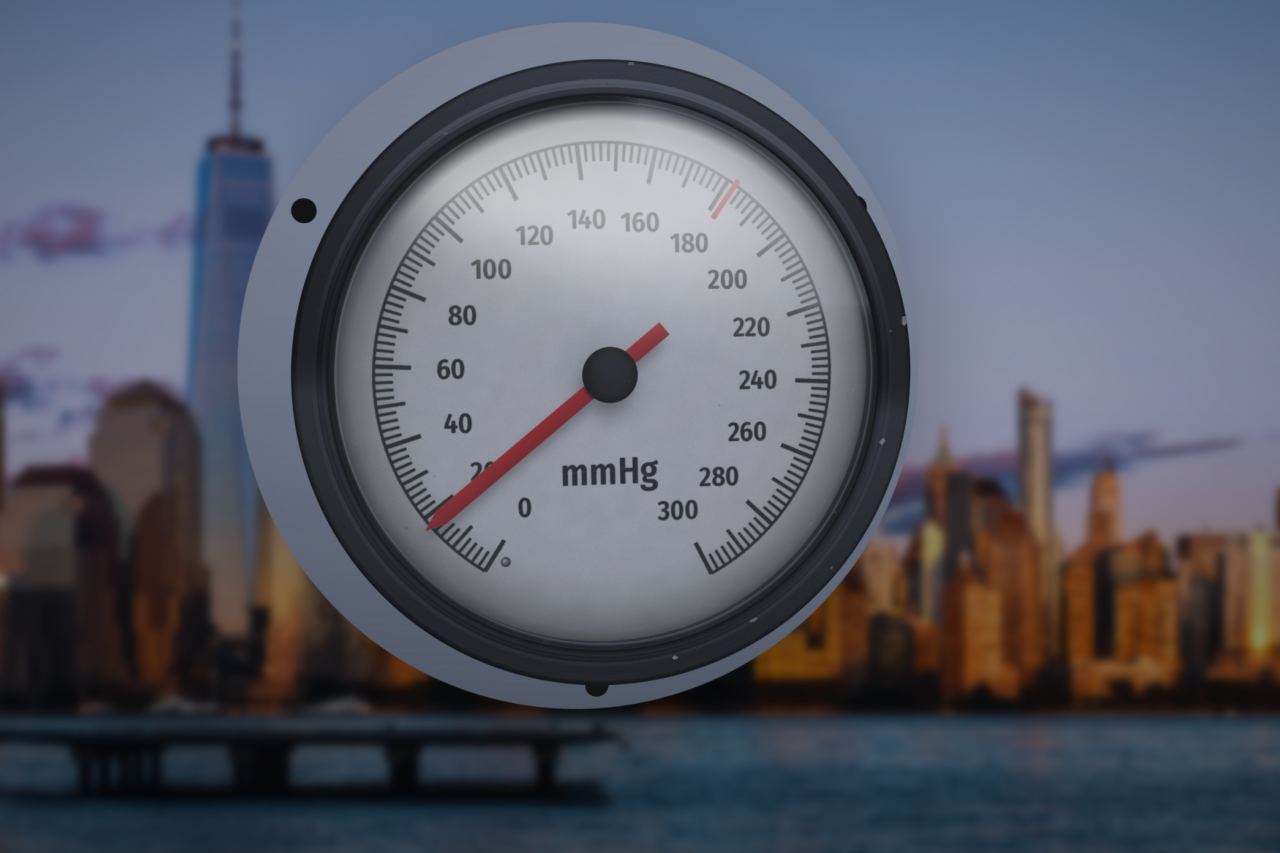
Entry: 18 mmHg
